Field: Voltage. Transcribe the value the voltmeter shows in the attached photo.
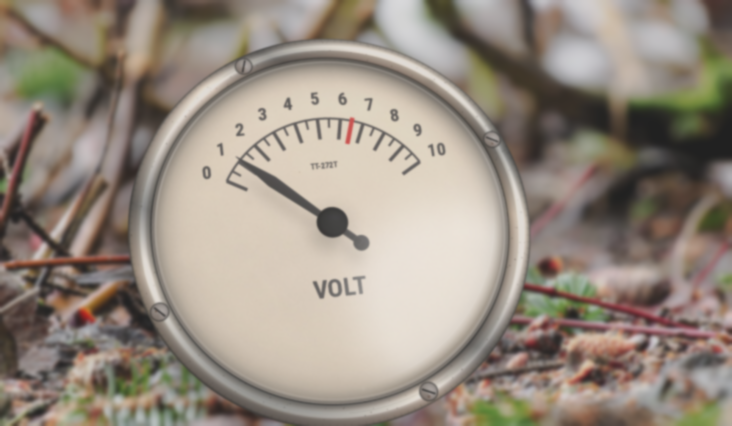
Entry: 1 V
